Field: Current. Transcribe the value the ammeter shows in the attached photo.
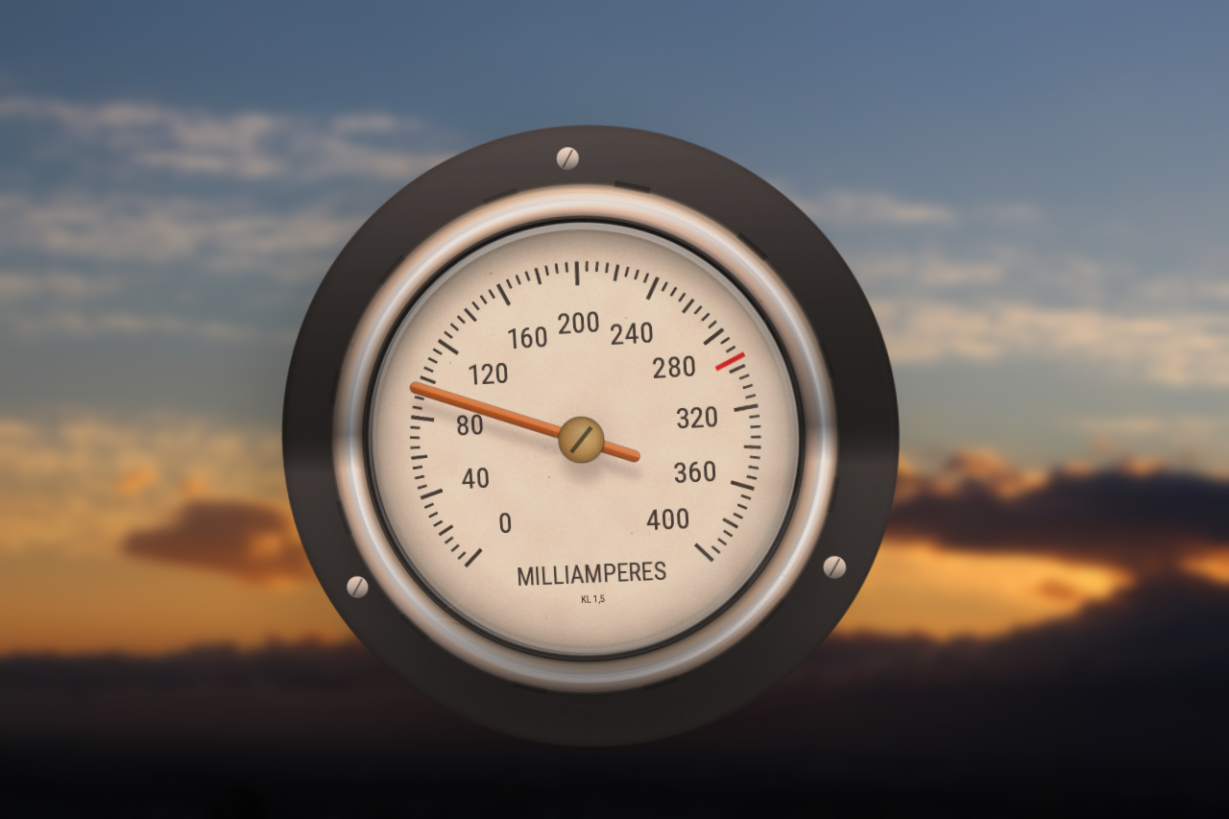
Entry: 95 mA
